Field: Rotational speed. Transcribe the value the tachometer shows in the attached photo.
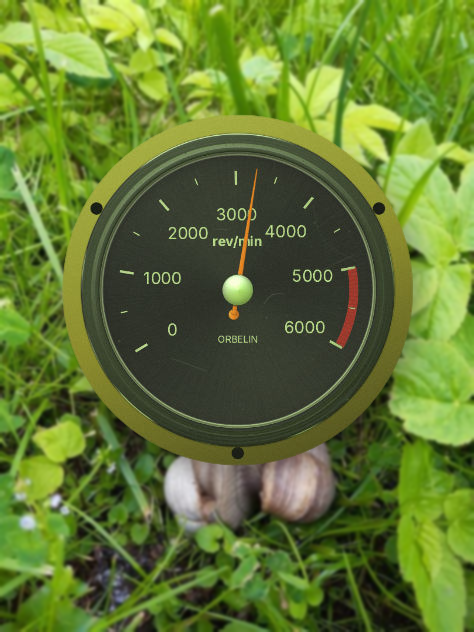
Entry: 3250 rpm
